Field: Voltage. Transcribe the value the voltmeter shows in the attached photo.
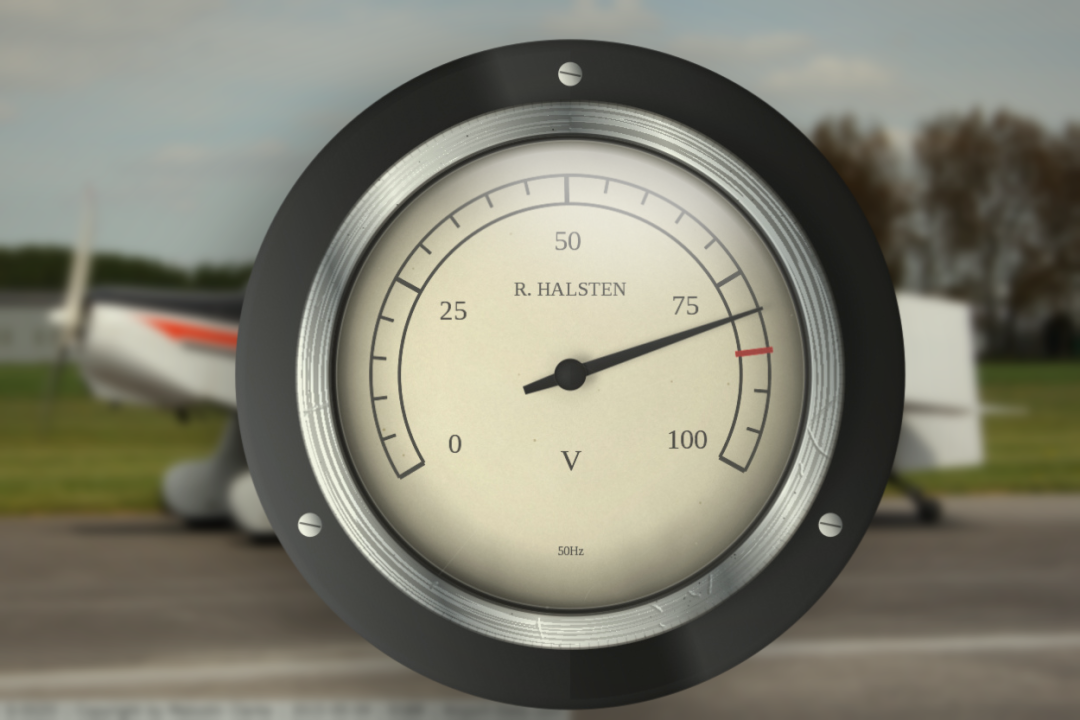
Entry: 80 V
